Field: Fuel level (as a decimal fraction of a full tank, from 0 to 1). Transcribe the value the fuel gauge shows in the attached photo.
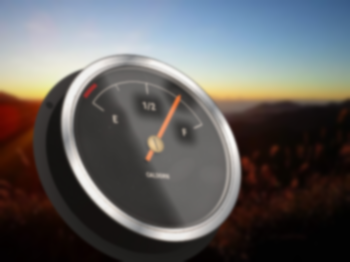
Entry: 0.75
